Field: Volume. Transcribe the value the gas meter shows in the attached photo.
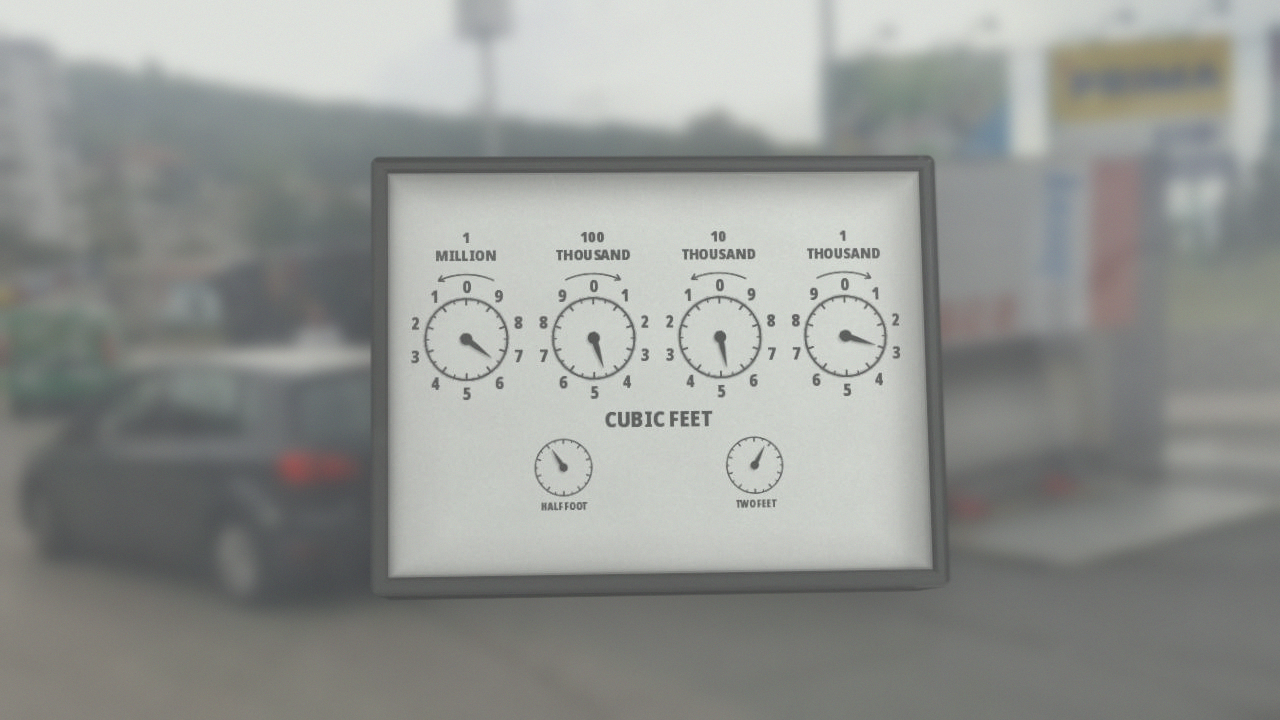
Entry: 645300 ft³
